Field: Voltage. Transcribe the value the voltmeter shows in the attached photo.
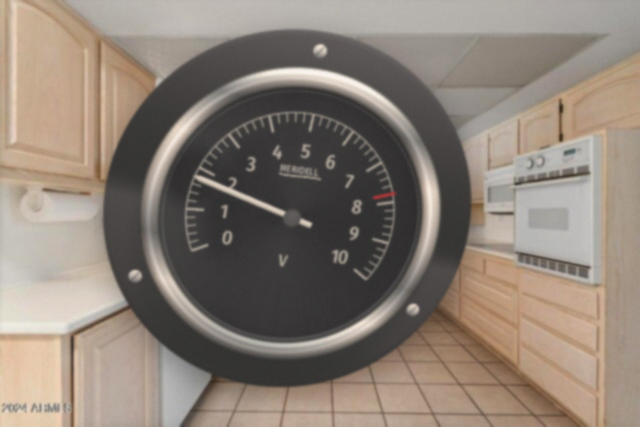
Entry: 1.8 V
